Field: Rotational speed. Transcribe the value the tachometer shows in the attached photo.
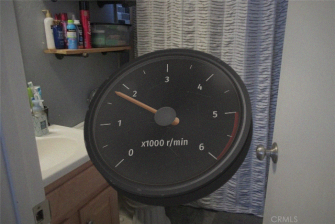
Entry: 1750 rpm
